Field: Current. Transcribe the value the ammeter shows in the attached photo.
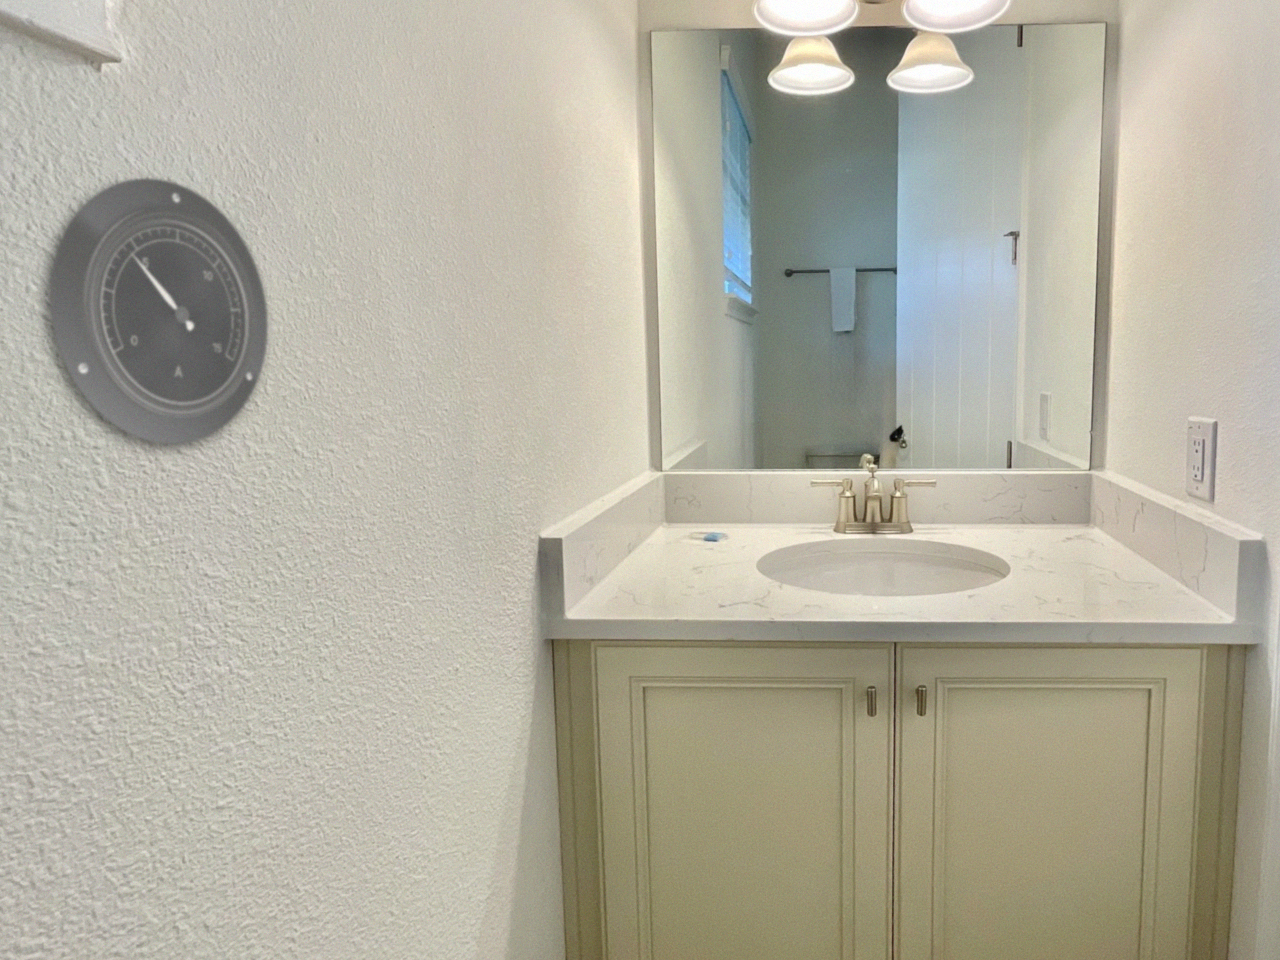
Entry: 4.5 A
